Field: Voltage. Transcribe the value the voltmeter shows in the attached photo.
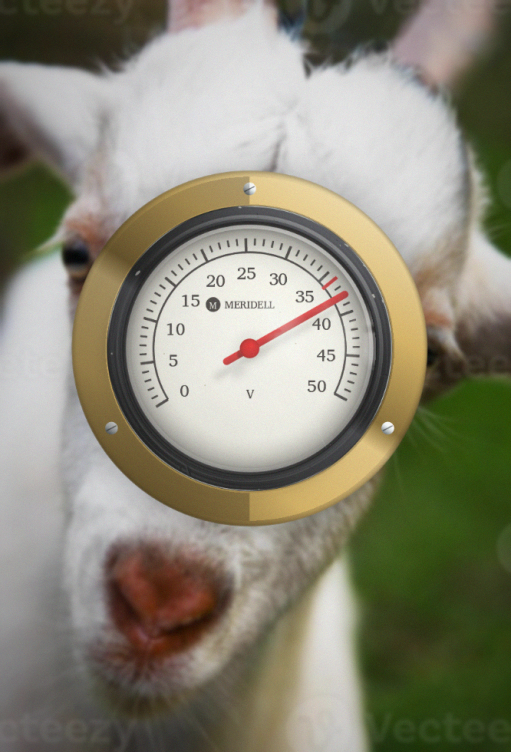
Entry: 38 V
